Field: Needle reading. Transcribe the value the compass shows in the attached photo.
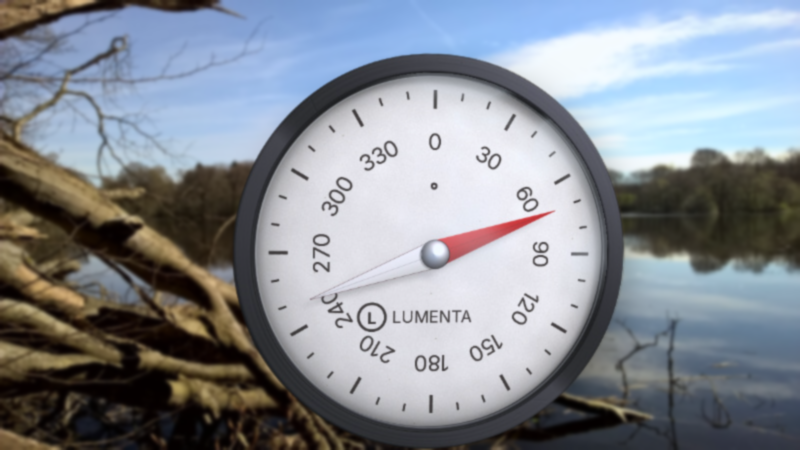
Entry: 70 °
